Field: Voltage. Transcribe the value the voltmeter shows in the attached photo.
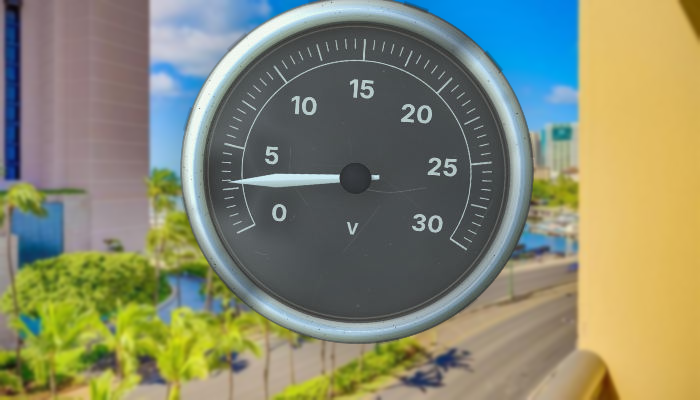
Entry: 3 V
